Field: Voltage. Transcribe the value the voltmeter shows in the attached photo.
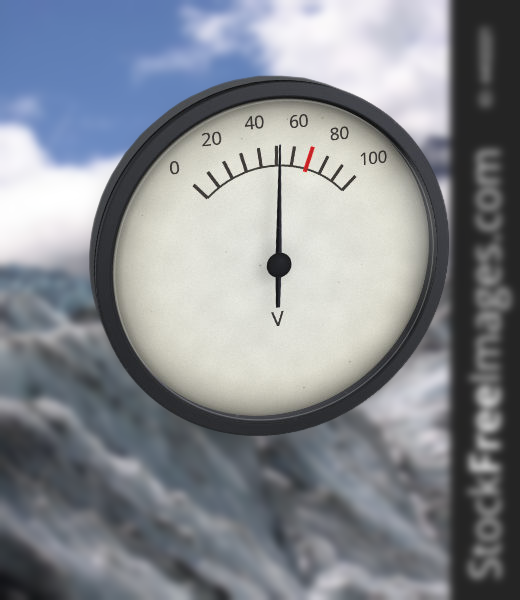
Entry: 50 V
